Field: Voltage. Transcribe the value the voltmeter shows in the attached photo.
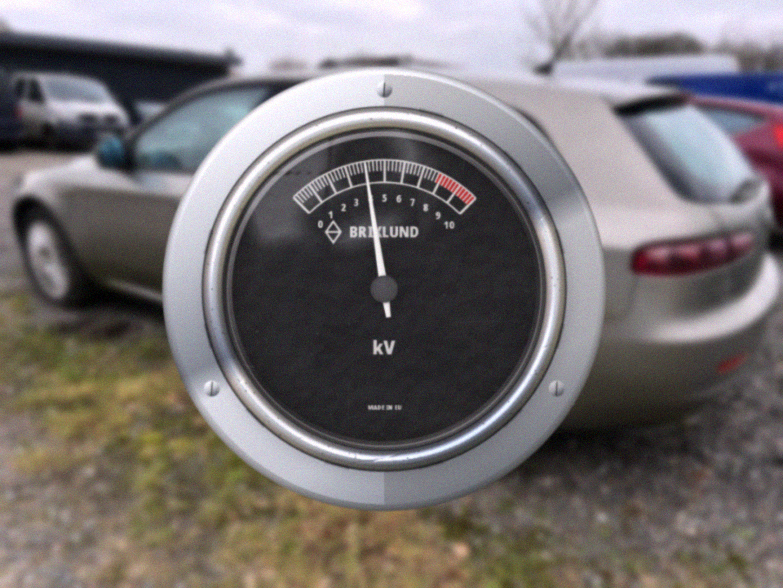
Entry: 4 kV
